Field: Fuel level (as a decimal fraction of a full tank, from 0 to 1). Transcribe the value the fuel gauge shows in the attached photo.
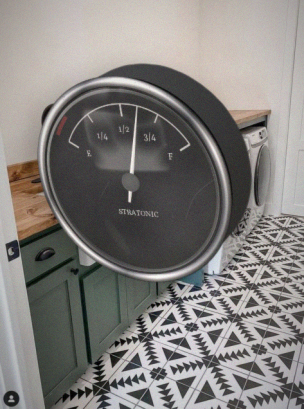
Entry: 0.625
